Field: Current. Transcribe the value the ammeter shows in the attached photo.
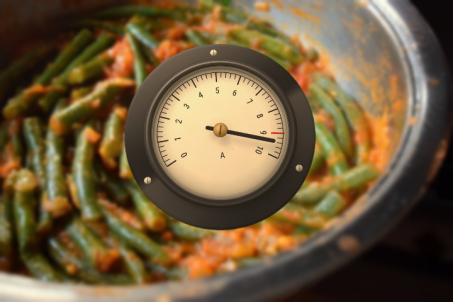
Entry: 9.4 A
